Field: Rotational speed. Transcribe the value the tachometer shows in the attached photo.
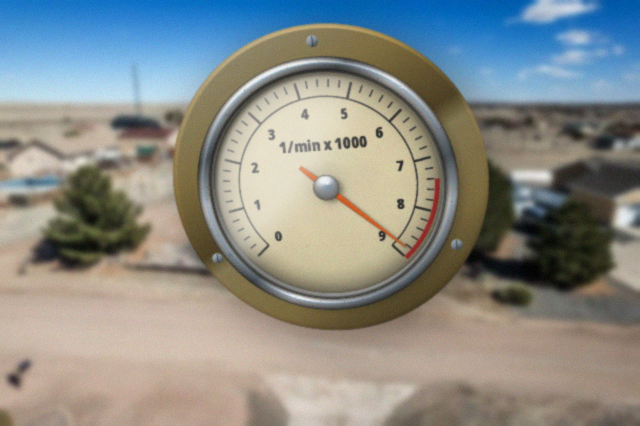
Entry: 8800 rpm
